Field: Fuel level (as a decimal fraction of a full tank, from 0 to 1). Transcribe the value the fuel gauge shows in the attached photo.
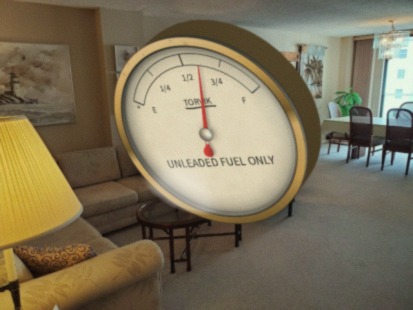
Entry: 0.625
